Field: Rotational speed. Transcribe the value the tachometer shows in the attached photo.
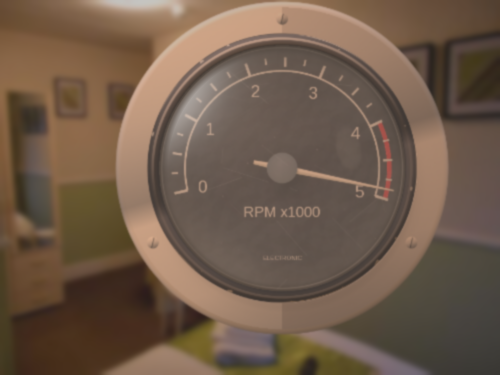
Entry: 4875 rpm
